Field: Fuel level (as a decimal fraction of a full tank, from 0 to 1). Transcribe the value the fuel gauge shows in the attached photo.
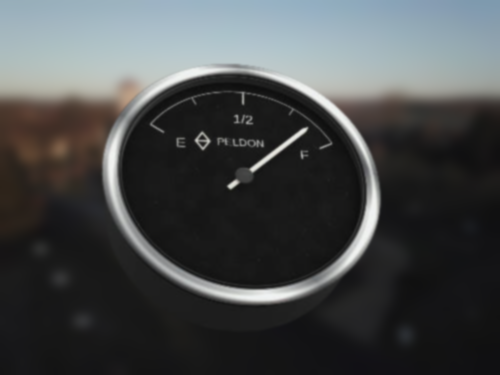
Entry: 0.875
